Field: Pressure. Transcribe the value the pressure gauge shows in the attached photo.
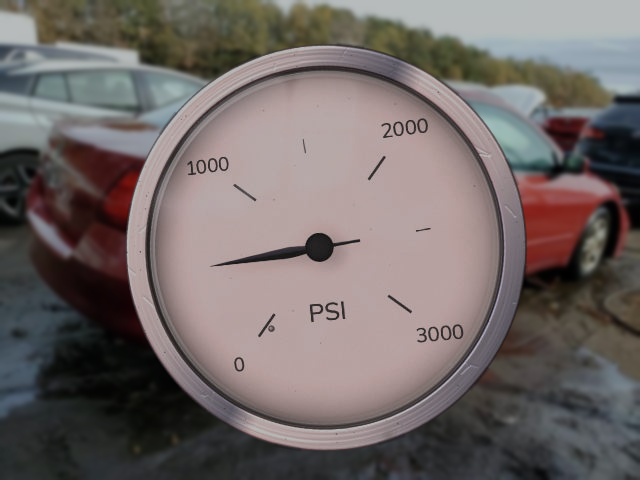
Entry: 500 psi
